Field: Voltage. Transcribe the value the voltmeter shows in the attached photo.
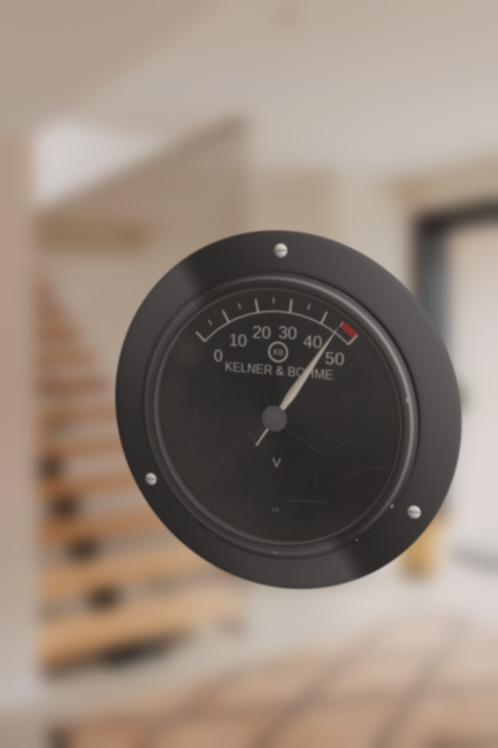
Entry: 45 V
